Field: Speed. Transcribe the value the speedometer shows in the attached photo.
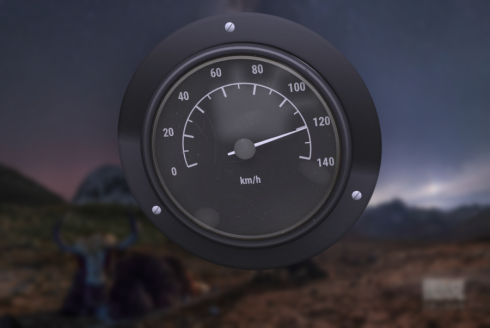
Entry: 120 km/h
